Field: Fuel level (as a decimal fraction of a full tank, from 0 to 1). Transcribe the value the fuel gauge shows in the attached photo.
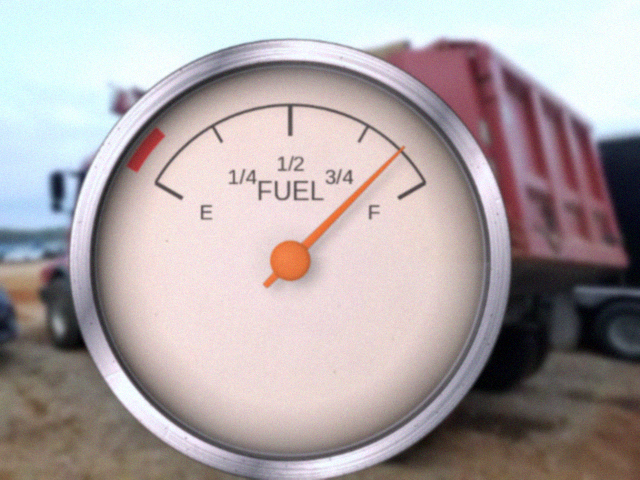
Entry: 0.875
